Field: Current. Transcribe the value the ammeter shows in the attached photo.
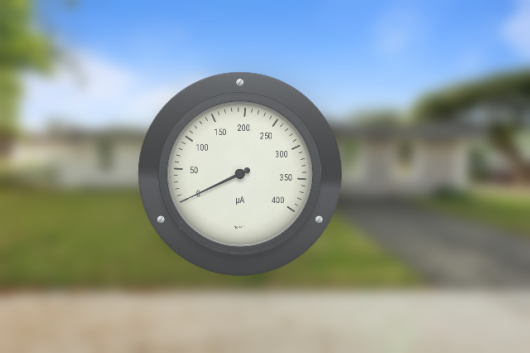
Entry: 0 µA
